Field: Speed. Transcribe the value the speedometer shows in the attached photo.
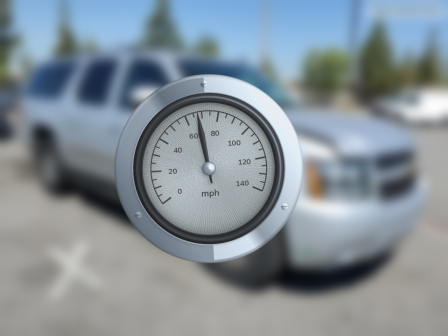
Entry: 67.5 mph
